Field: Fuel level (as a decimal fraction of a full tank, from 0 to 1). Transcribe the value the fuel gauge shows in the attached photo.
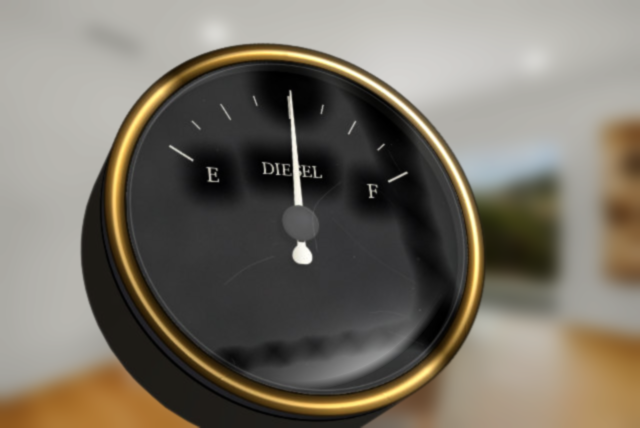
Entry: 0.5
